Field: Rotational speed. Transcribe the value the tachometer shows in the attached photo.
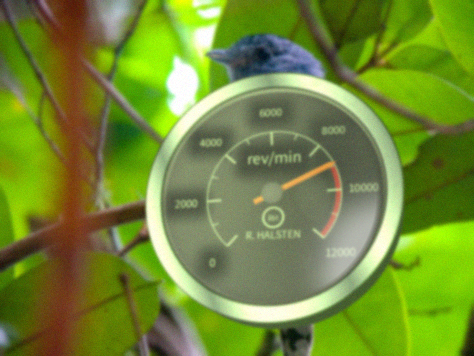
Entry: 9000 rpm
